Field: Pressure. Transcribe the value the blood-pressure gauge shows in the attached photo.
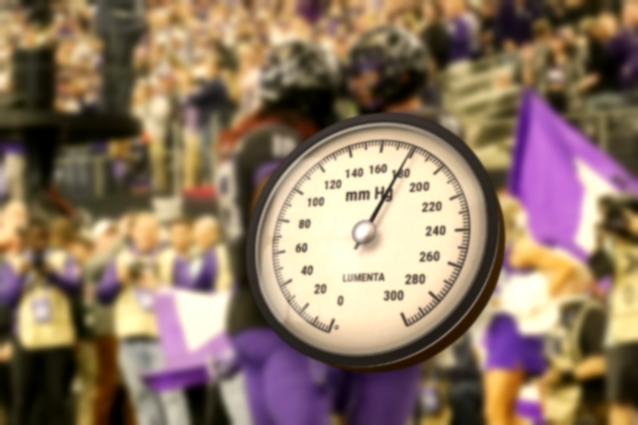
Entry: 180 mmHg
